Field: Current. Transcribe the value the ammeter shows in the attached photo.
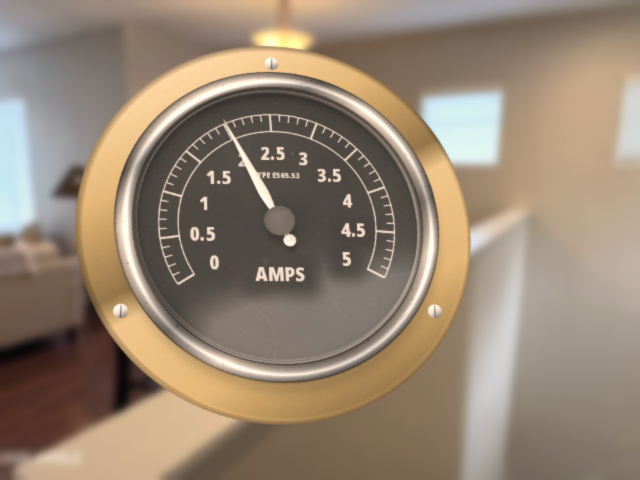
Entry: 2 A
